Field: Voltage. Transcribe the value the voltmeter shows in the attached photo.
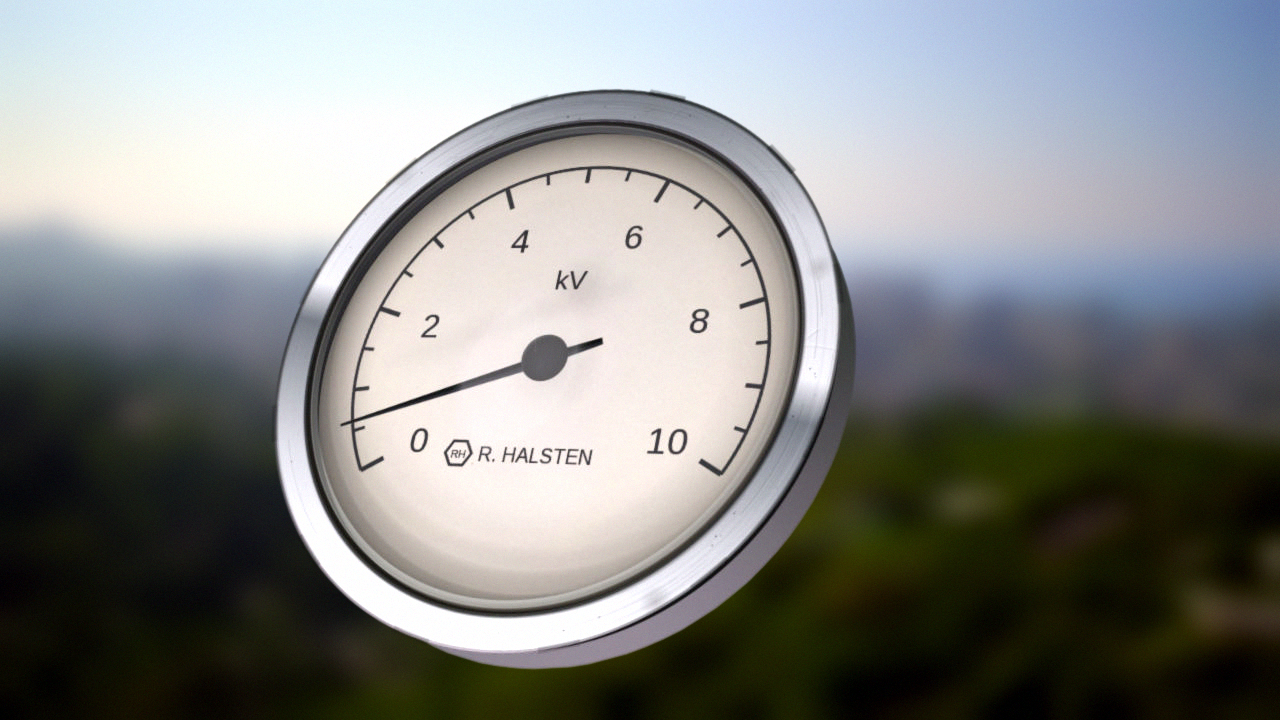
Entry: 0.5 kV
